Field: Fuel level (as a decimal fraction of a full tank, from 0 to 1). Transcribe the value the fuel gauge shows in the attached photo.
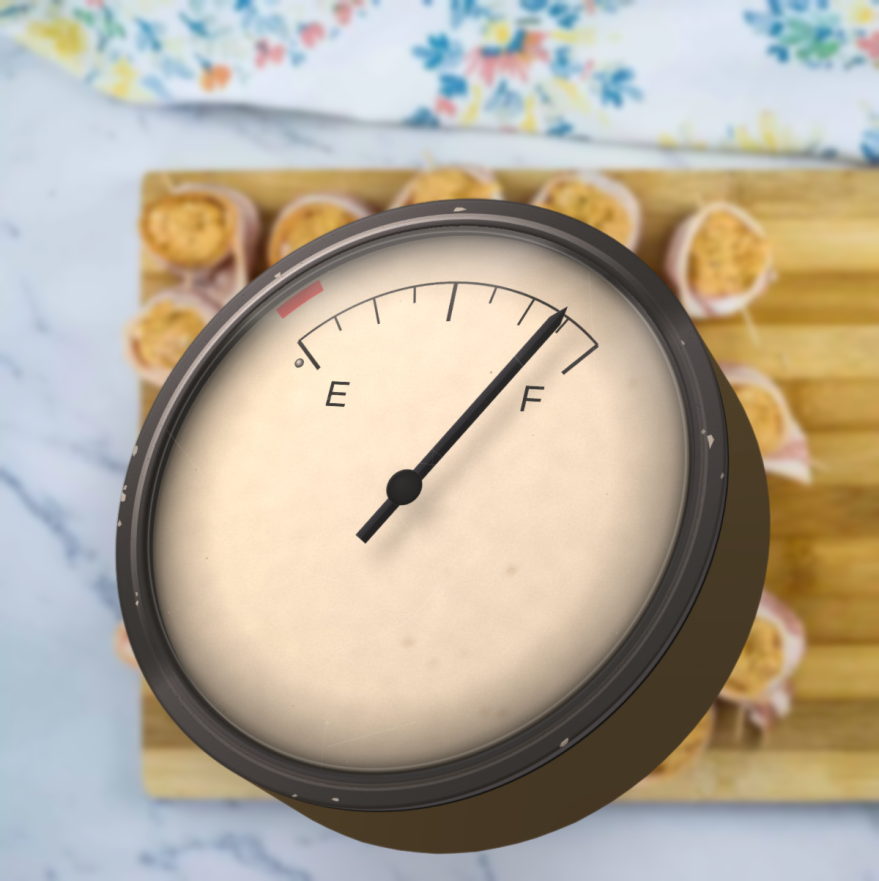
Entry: 0.875
